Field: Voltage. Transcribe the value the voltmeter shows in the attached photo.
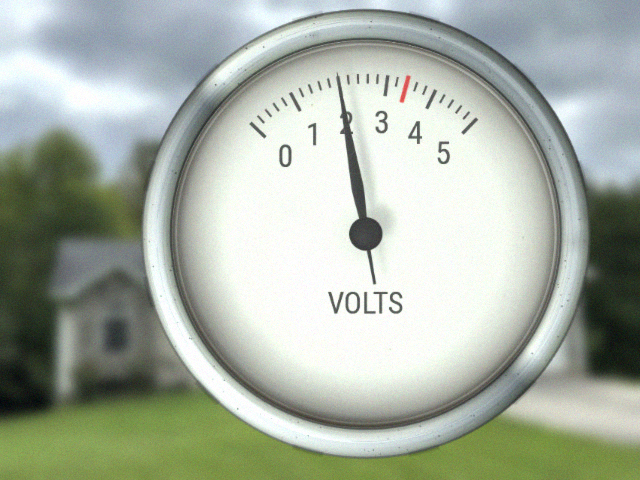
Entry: 2 V
